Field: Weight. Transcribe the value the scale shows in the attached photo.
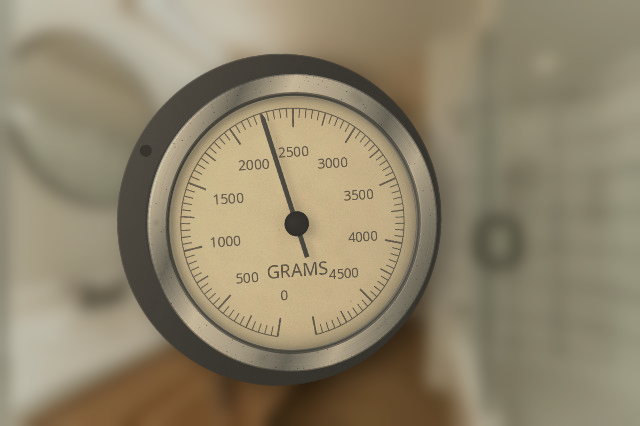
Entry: 2250 g
